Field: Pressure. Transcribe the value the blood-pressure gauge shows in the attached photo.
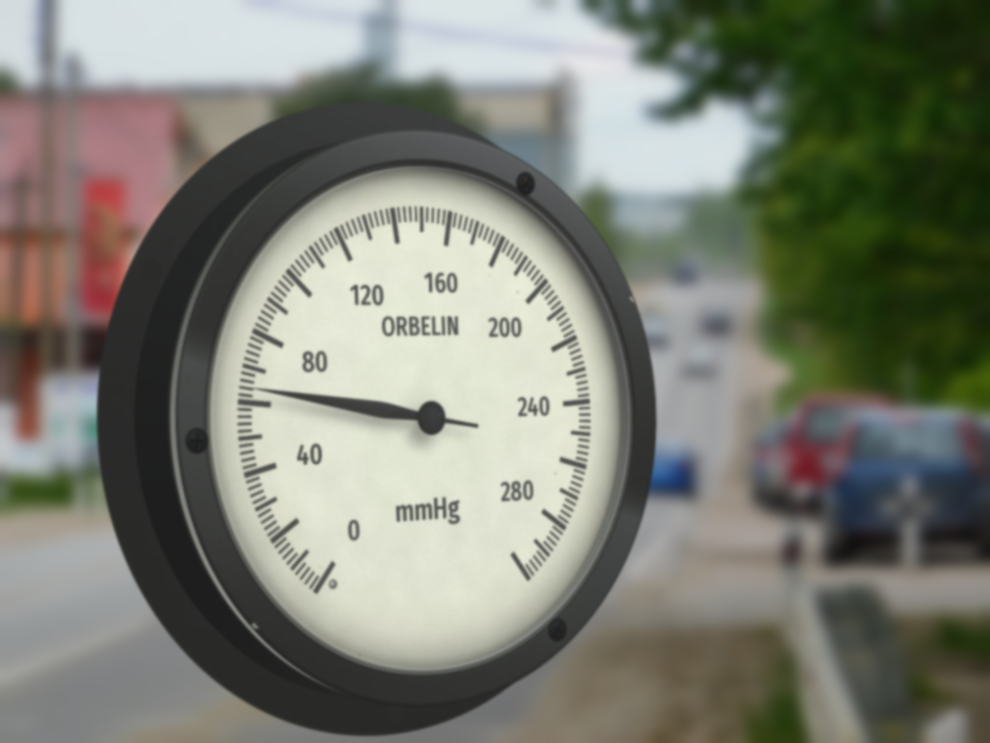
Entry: 64 mmHg
